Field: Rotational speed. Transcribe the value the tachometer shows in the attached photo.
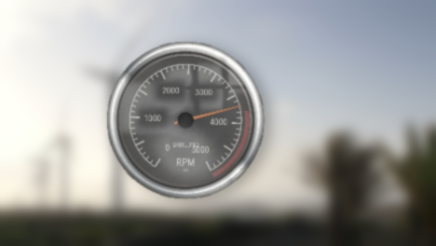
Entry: 3700 rpm
